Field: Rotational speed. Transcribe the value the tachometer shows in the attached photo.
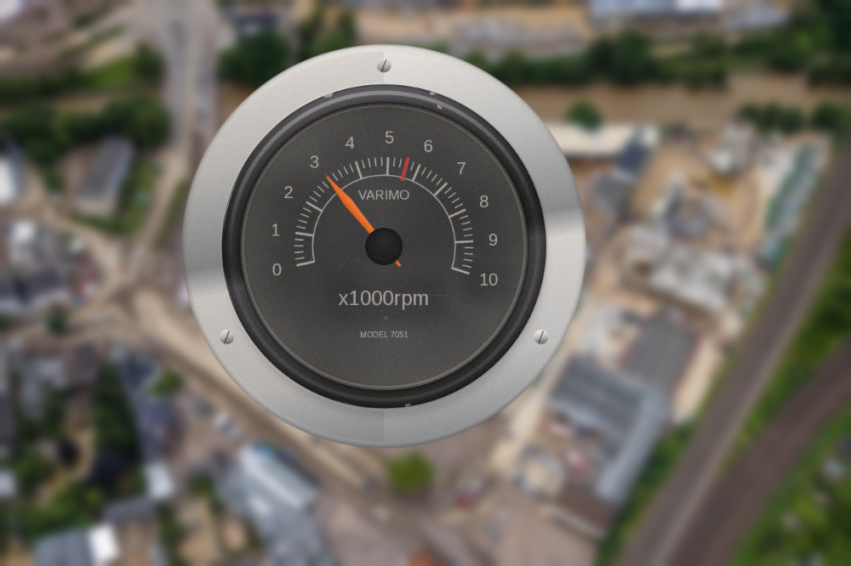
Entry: 3000 rpm
